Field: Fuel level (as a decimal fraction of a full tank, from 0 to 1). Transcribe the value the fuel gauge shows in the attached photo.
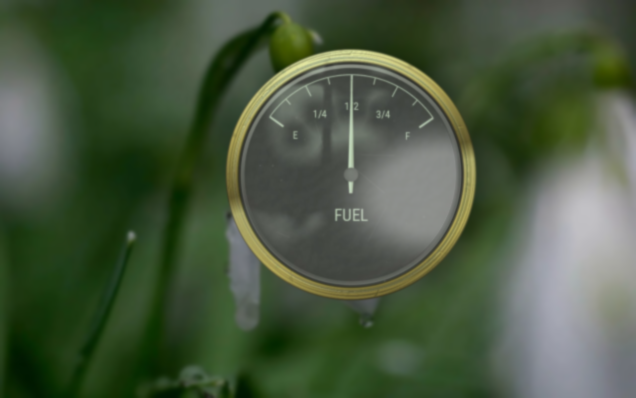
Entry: 0.5
